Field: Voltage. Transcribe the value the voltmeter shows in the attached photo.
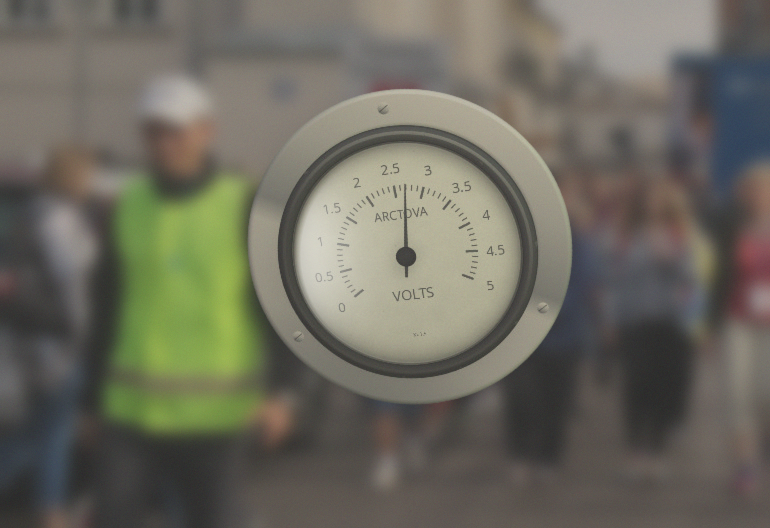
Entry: 2.7 V
